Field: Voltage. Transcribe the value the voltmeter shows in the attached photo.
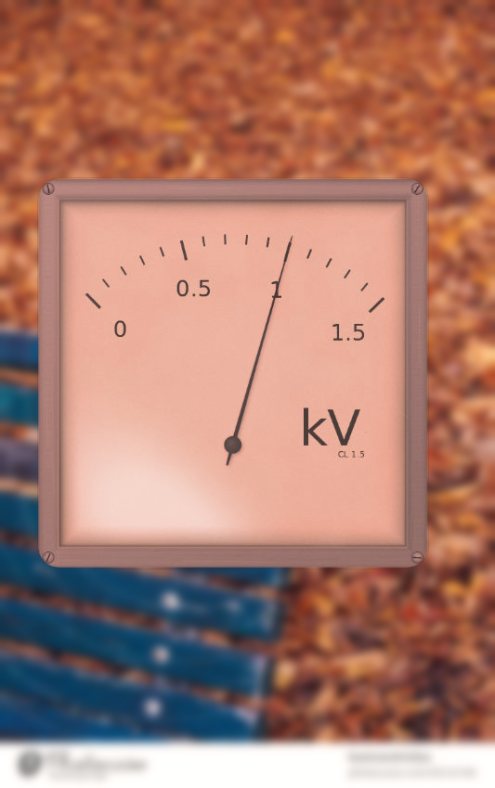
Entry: 1 kV
